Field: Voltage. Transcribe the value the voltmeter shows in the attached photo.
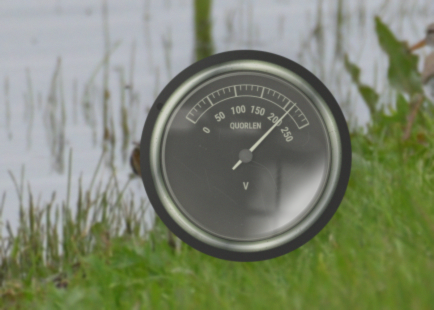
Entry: 210 V
